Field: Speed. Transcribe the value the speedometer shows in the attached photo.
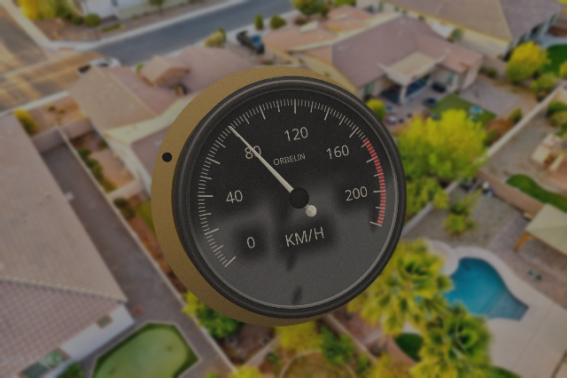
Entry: 80 km/h
